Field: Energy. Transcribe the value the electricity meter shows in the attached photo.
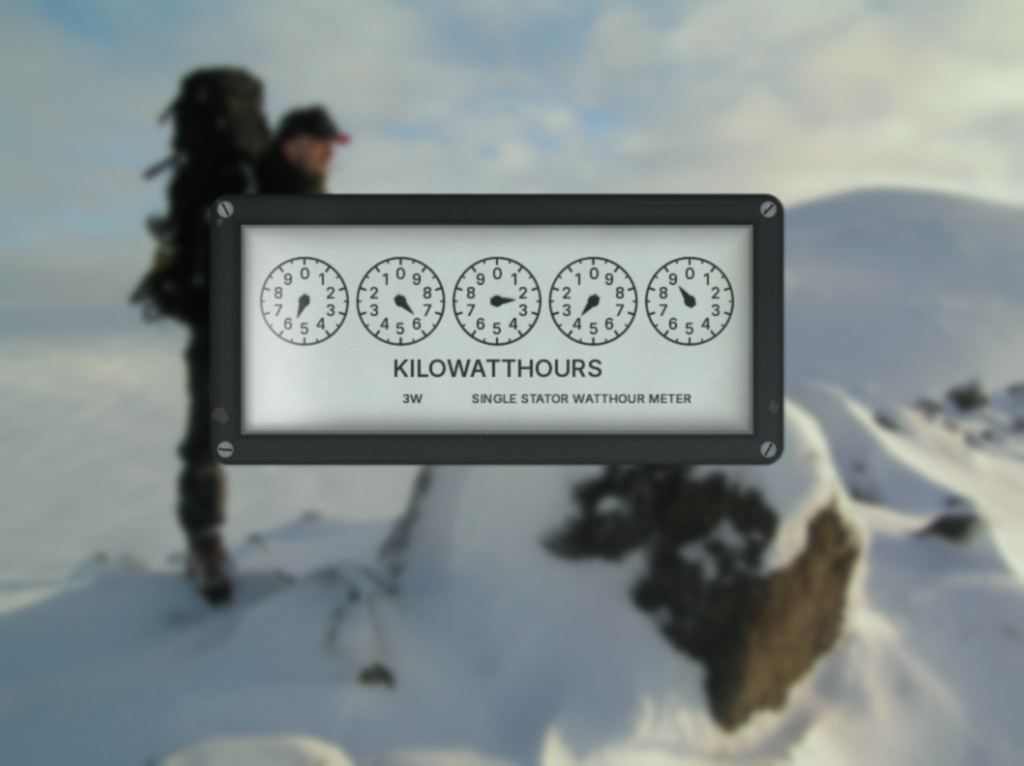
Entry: 56239 kWh
